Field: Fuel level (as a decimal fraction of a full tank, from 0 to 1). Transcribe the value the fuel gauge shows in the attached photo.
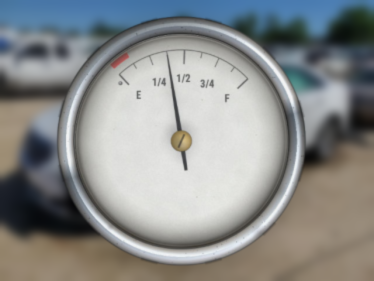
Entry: 0.375
